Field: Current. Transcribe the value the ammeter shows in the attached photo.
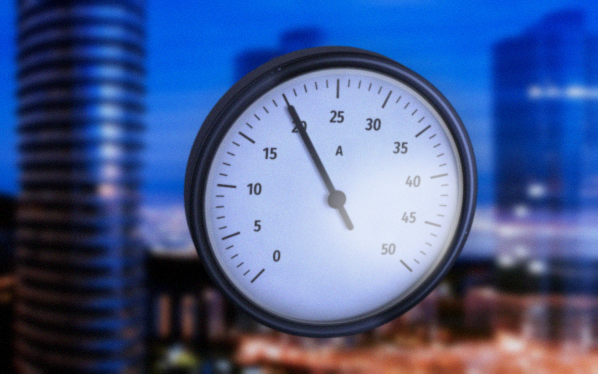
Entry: 20 A
